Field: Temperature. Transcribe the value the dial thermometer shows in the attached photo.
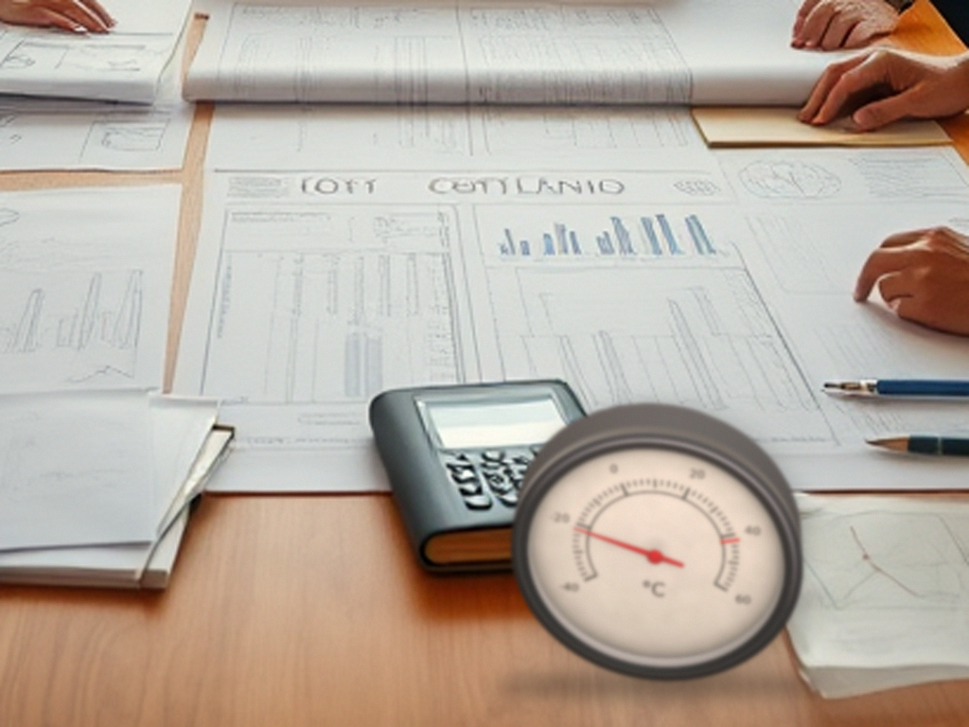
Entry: -20 °C
